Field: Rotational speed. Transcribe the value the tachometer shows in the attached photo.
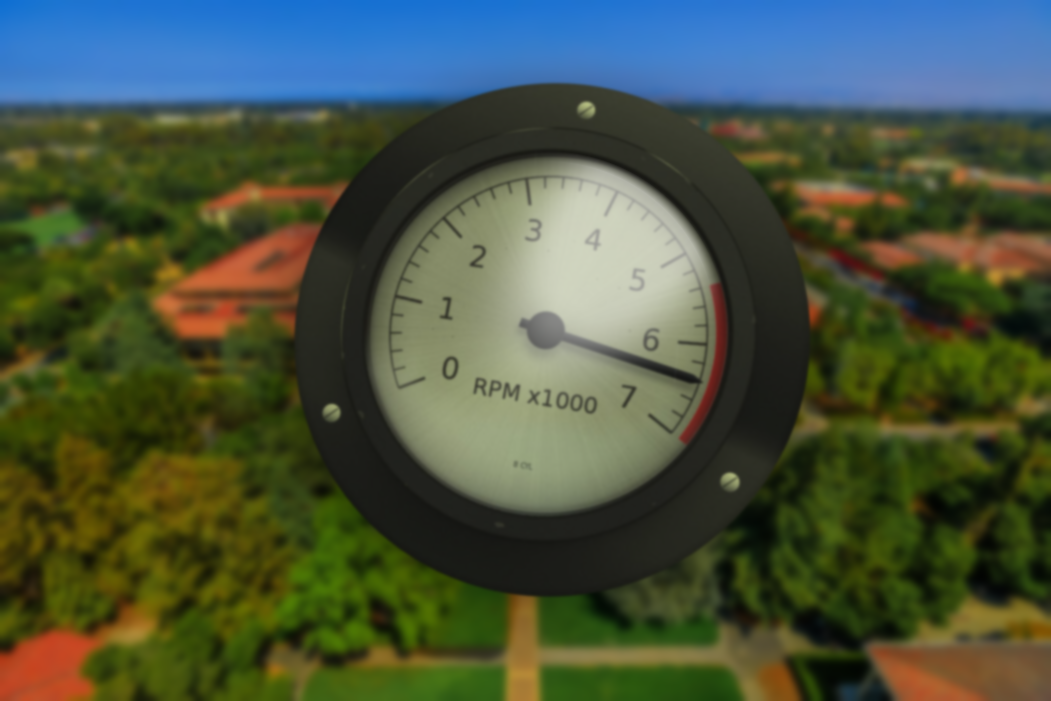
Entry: 6400 rpm
